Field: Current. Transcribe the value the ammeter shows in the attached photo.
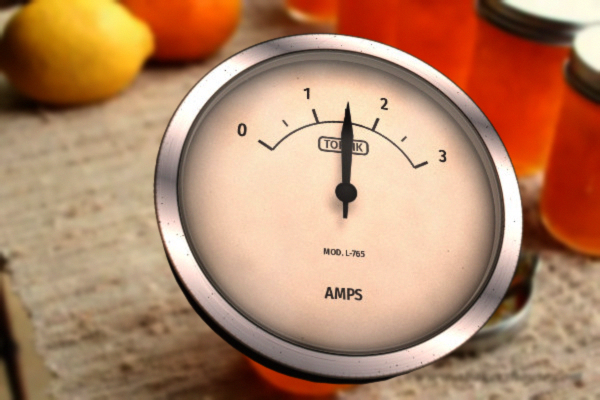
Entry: 1.5 A
